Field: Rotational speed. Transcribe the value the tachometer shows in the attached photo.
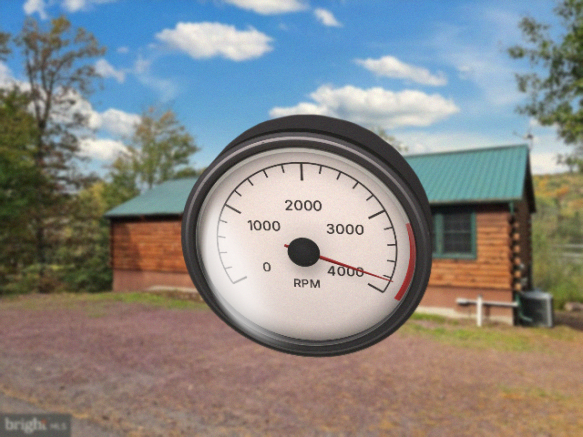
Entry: 3800 rpm
